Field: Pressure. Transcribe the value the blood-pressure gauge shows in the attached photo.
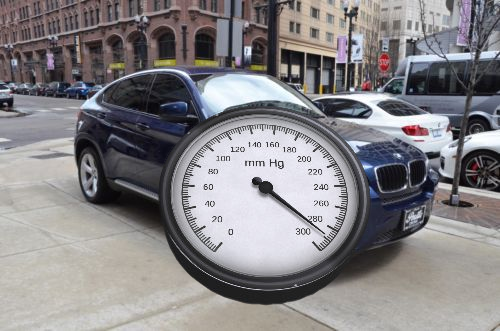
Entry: 290 mmHg
